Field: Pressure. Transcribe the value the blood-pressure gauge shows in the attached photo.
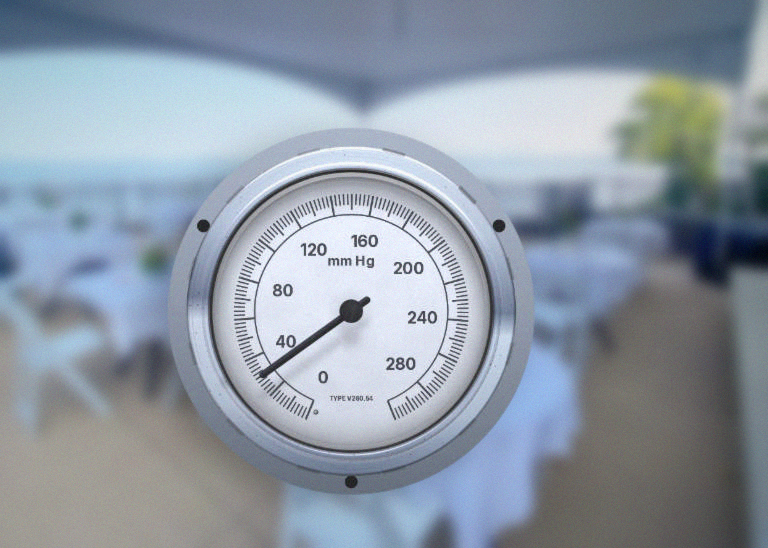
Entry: 30 mmHg
